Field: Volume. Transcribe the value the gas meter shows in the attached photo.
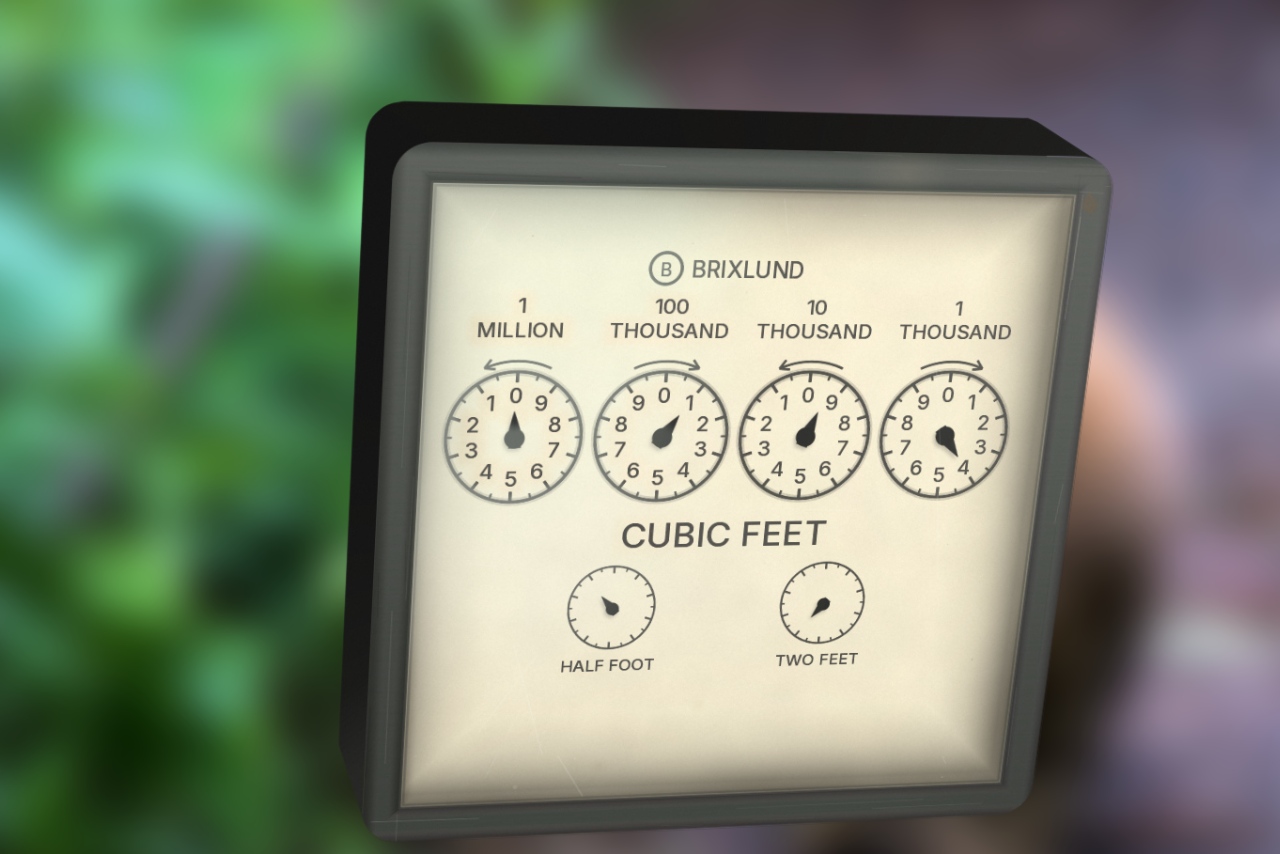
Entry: 9400 ft³
